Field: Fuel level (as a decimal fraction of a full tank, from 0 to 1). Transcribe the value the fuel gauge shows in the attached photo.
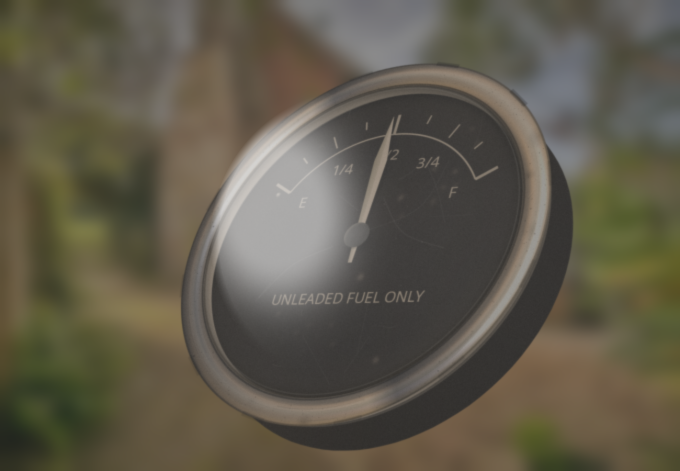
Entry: 0.5
